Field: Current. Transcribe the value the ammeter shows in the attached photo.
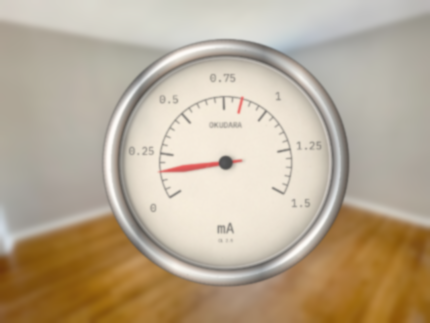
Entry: 0.15 mA
